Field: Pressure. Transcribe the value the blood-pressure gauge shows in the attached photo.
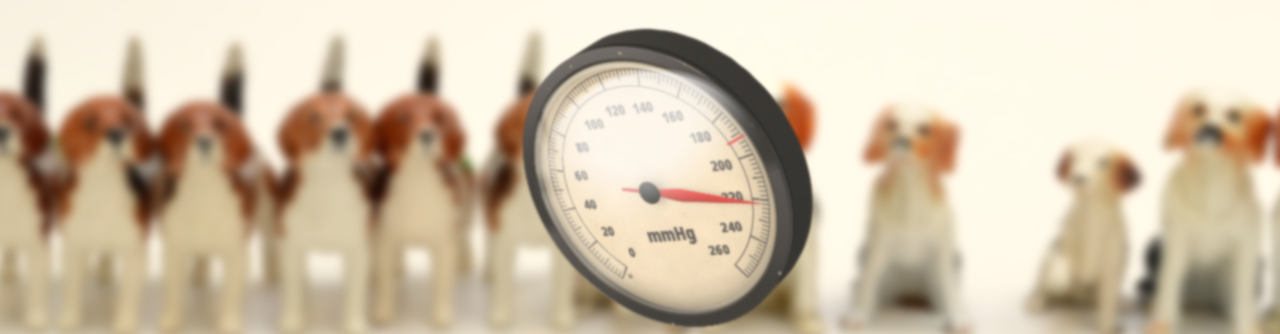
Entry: 220 mmHg
